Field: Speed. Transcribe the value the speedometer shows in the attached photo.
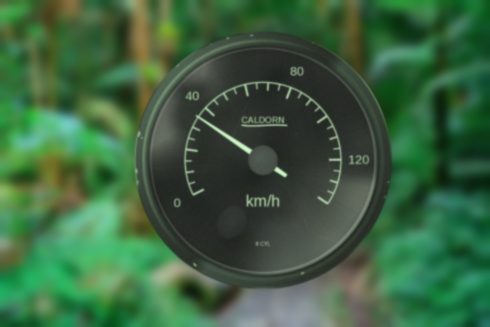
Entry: 35 km/h
